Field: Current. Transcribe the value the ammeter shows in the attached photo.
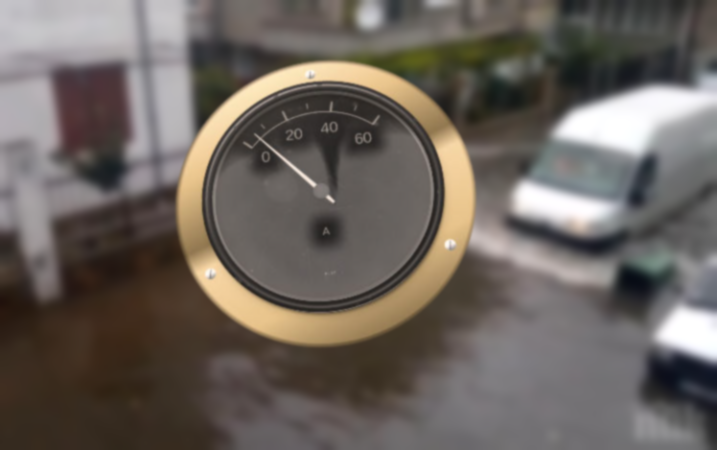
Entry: 5 A
